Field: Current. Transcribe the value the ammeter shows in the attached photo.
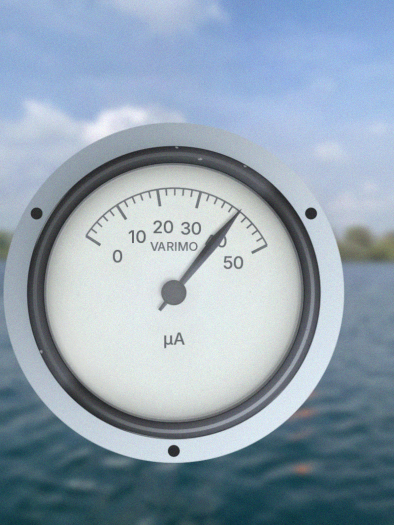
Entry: 40 µA
